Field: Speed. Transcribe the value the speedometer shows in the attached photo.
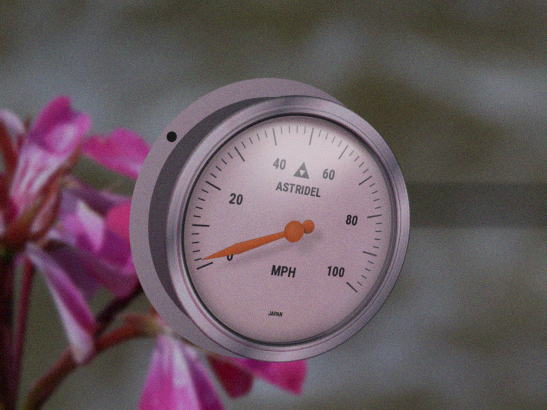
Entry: 2 mph
